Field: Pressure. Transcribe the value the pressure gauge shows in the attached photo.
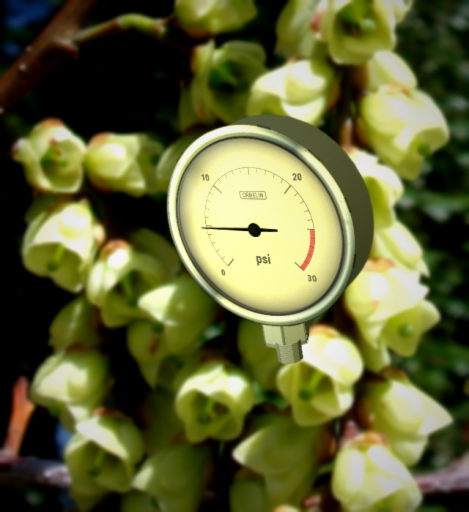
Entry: 5 psi
